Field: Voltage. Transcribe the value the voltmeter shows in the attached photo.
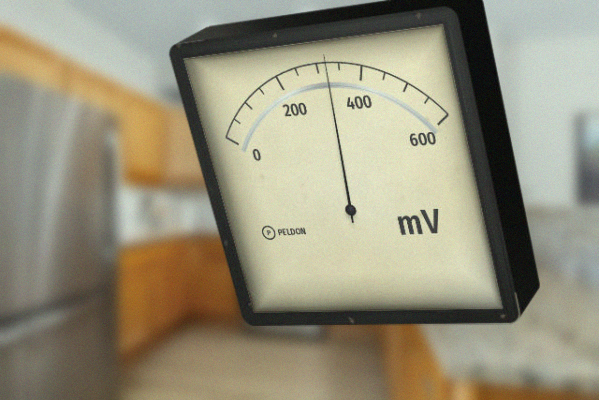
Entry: 325 mV
